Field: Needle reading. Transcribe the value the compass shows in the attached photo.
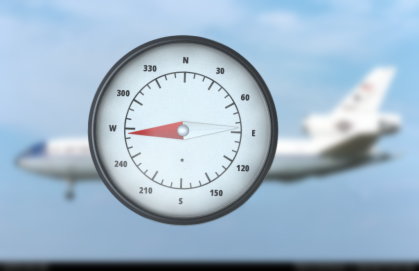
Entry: 265 °
